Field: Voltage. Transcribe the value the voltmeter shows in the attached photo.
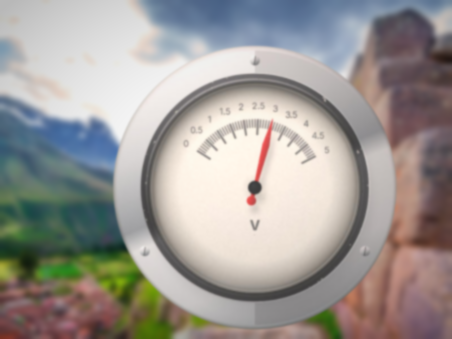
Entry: 3 V
